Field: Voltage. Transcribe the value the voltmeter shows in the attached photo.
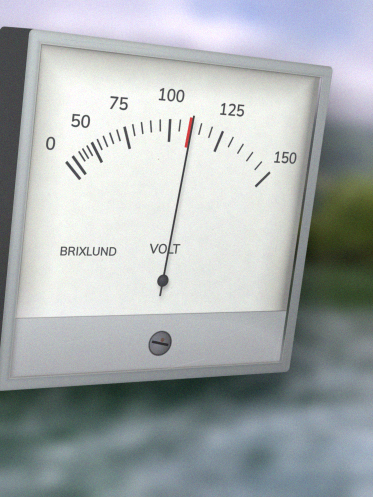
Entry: 110 V
